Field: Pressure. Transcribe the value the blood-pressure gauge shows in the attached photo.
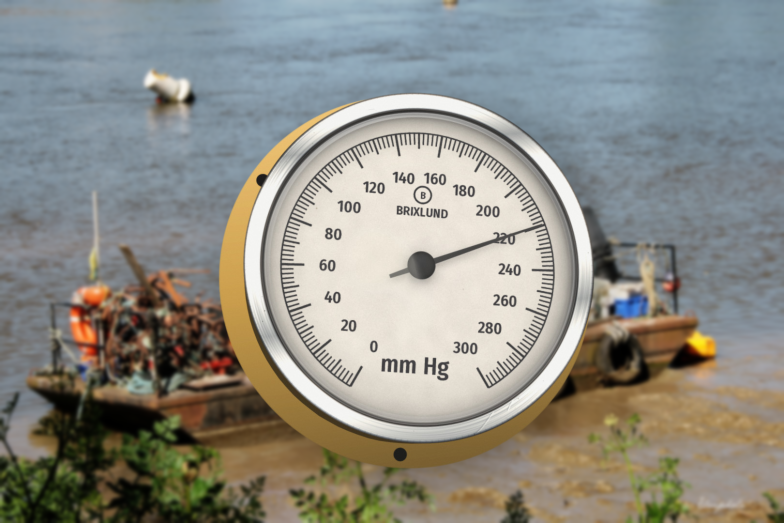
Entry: 220 mmHg
